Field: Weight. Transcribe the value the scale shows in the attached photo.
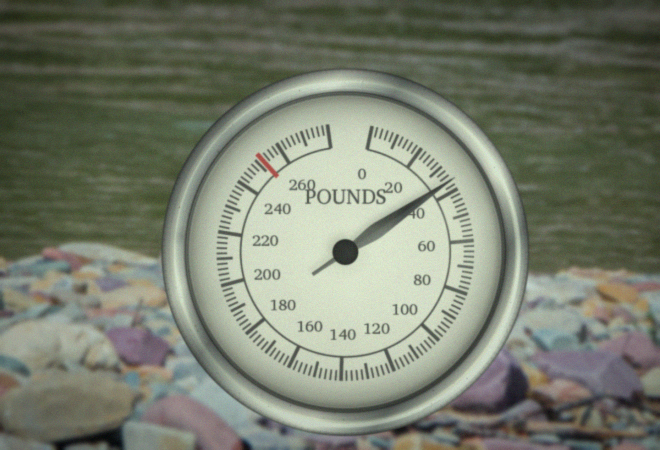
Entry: 36 lb
